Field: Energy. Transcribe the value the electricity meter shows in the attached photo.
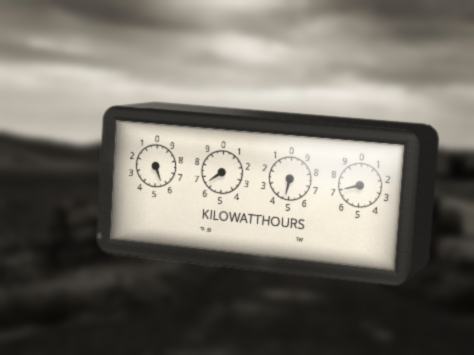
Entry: 5647 kWh
